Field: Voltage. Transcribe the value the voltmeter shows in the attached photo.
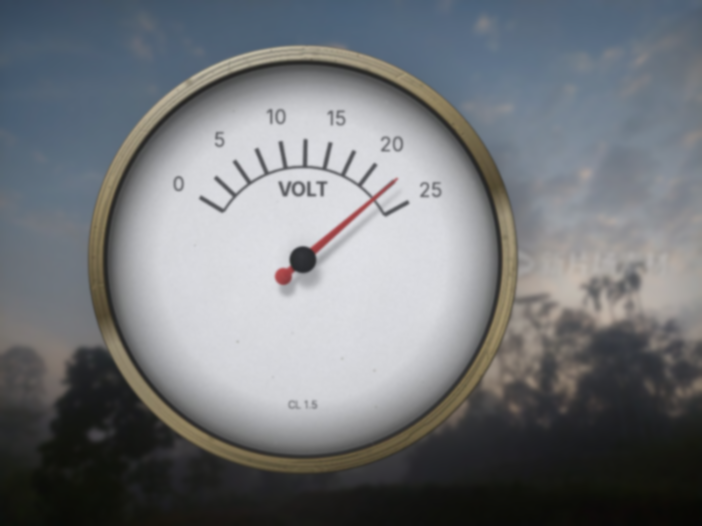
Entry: 22.5 V
